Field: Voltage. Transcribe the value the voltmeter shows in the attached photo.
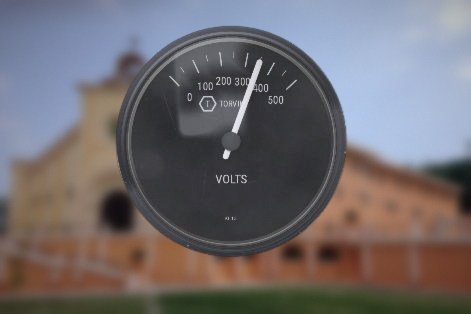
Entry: 350 V
